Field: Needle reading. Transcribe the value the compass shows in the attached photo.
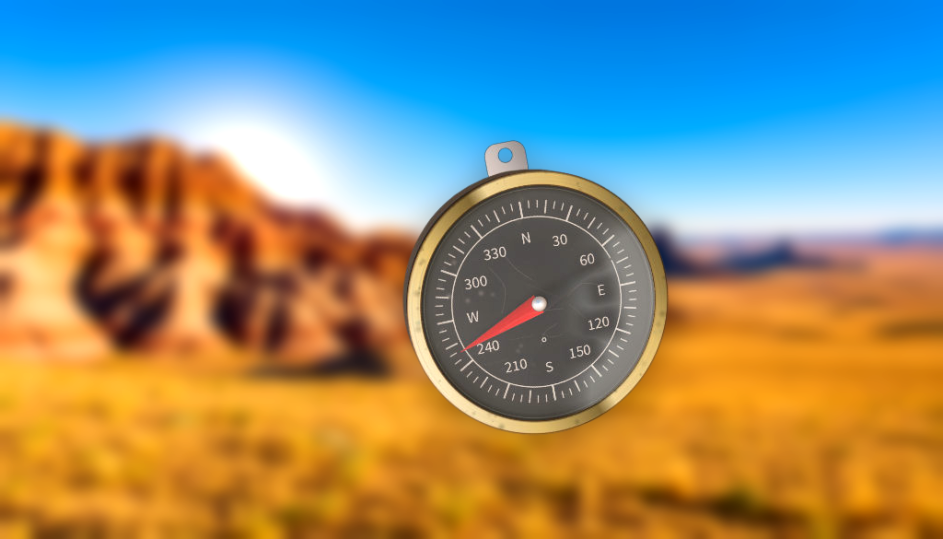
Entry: 250 °
